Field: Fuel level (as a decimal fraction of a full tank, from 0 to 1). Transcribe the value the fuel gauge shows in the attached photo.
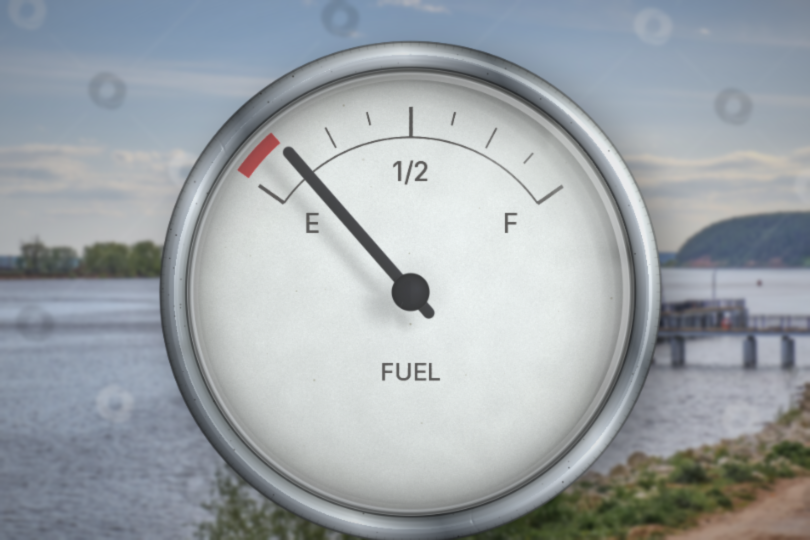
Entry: 0.125
